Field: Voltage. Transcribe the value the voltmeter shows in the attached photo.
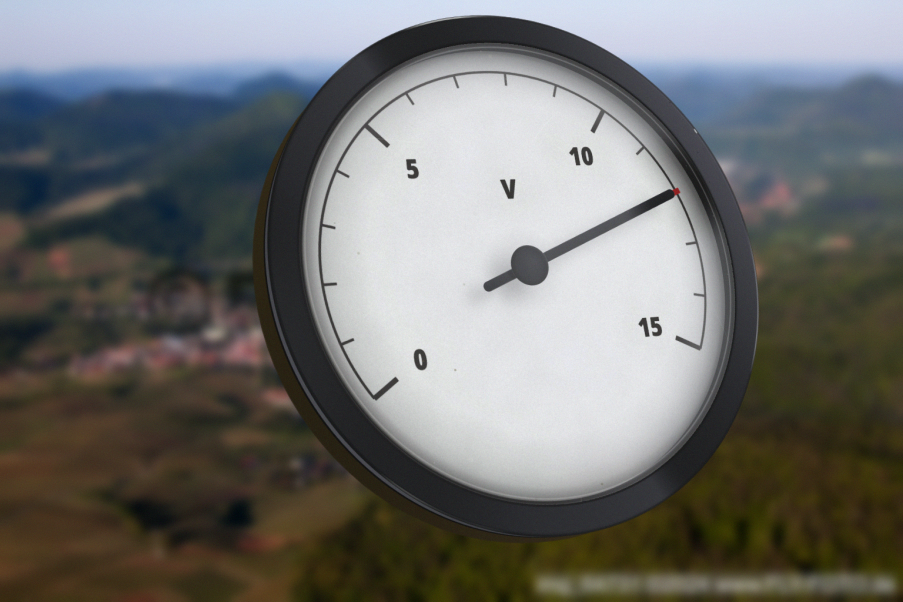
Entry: 12 V
